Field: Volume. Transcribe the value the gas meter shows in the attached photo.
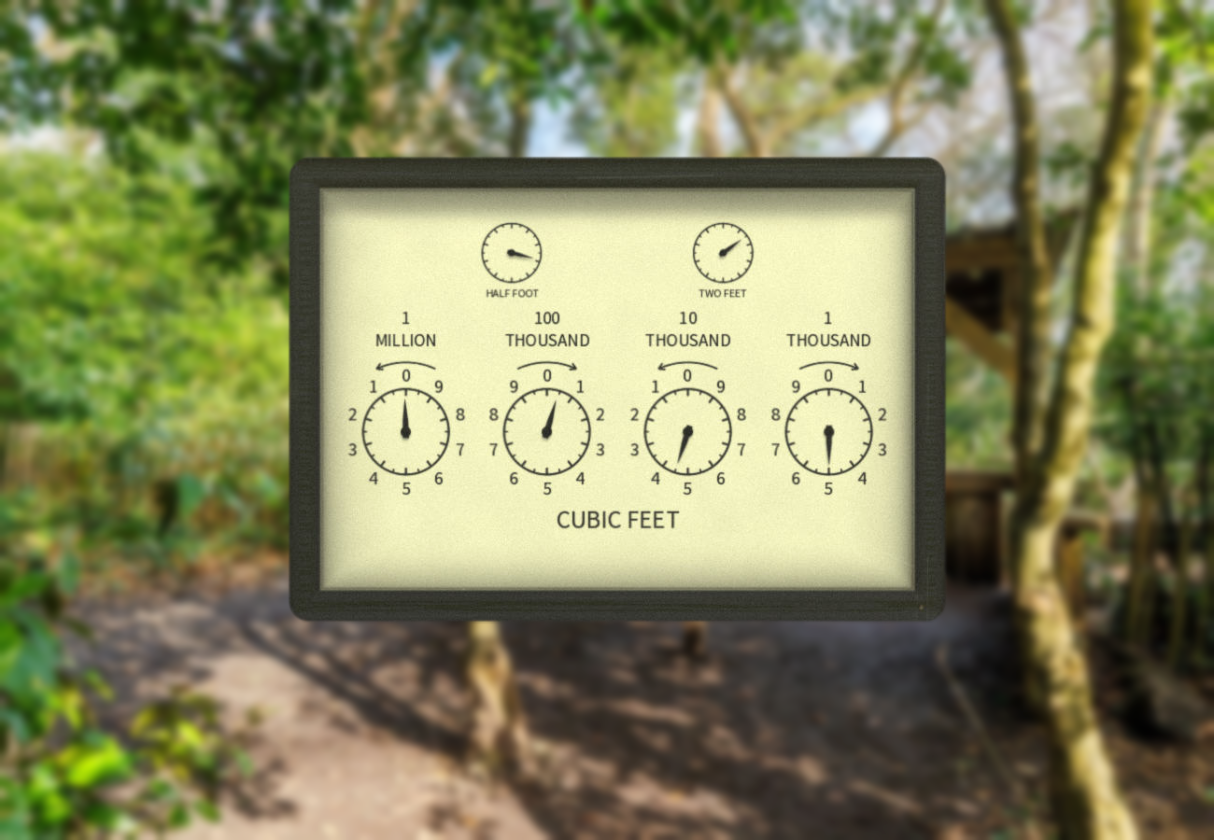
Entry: 4500 ft³
